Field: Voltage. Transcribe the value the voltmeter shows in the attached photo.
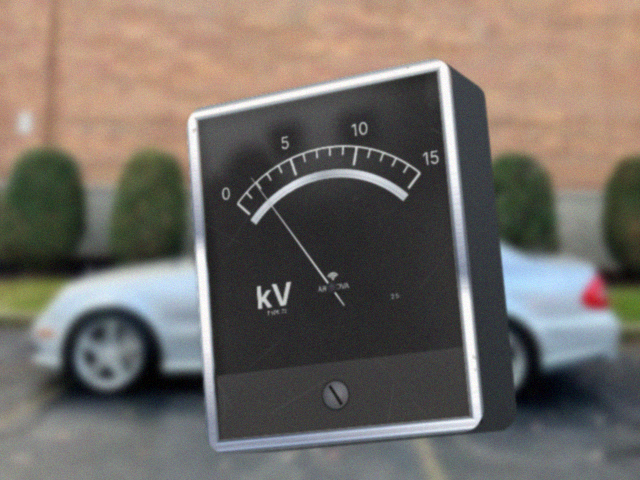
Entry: 2 kV
